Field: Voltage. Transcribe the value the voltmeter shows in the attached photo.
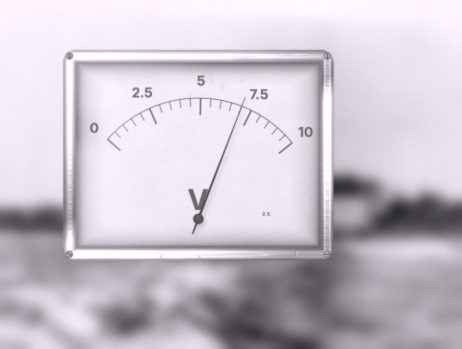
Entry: 7 V
